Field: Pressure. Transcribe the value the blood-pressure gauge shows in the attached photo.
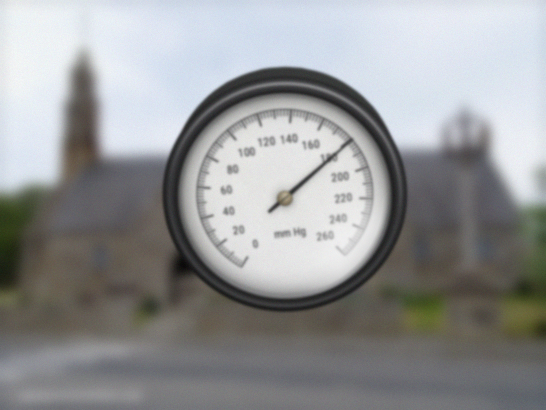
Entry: 180 mmHg
